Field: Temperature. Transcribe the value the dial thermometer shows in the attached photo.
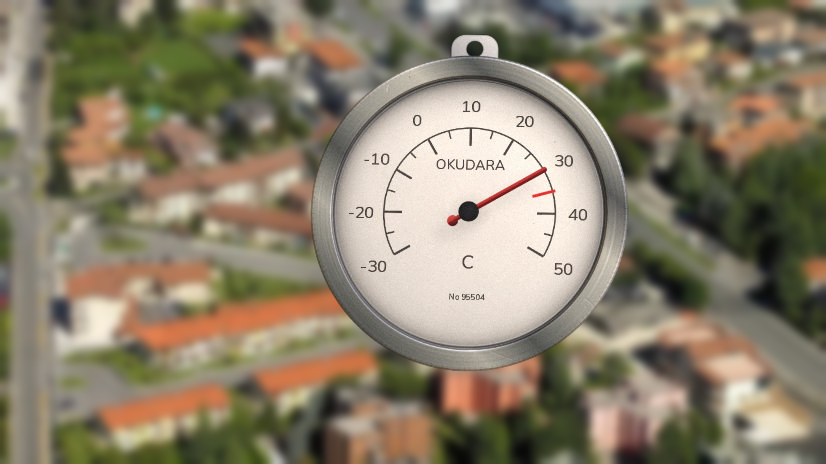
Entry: 30 °C
